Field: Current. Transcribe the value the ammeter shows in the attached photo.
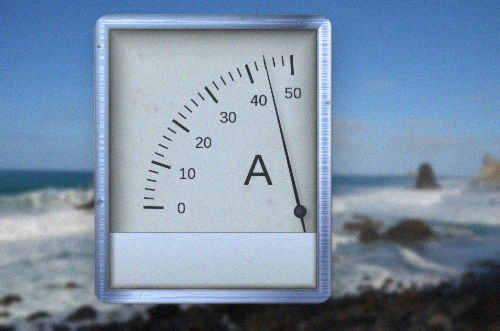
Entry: 44 A
